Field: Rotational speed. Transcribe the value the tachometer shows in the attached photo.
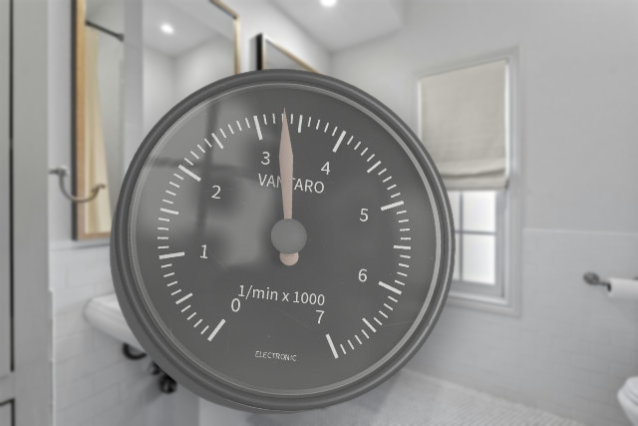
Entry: 3300 rpm
